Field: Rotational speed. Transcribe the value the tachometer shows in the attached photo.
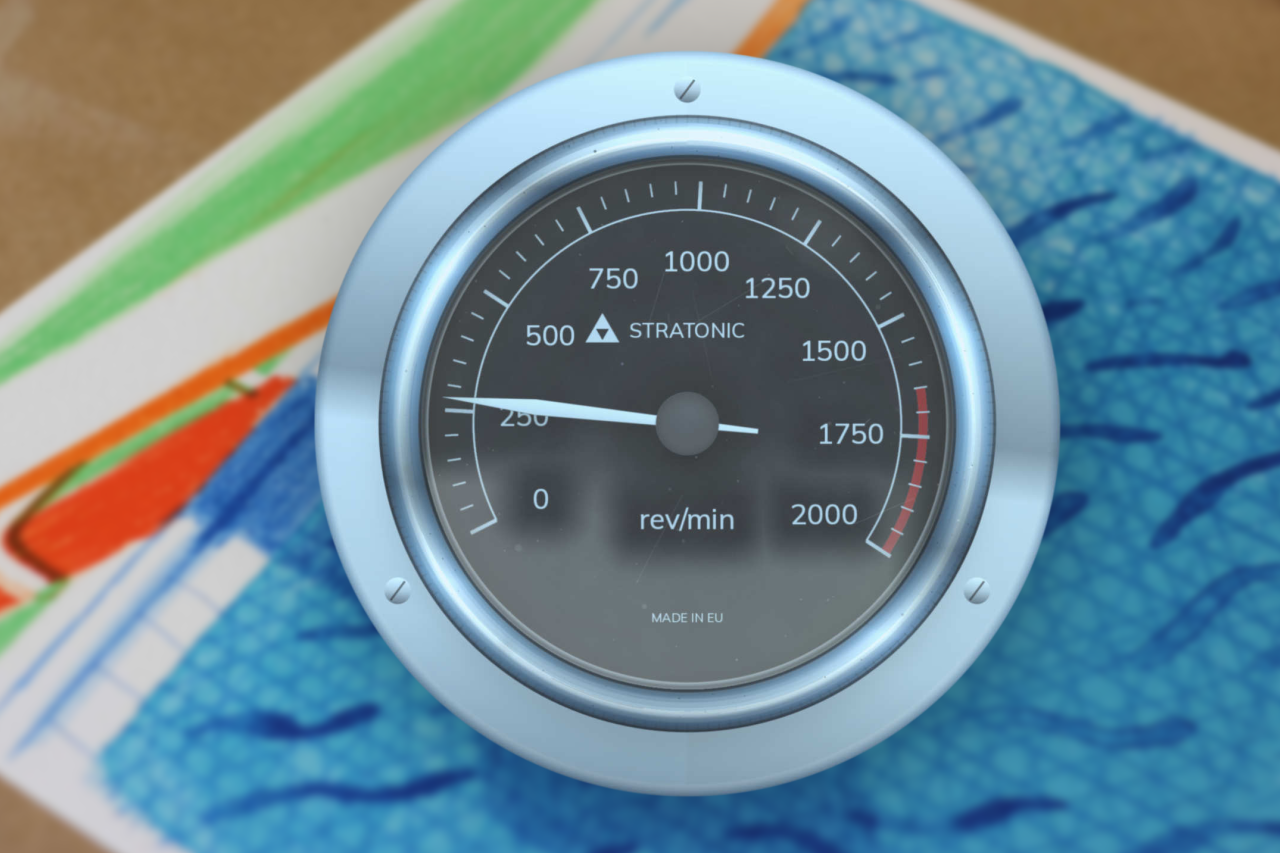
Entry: 275 rpm
